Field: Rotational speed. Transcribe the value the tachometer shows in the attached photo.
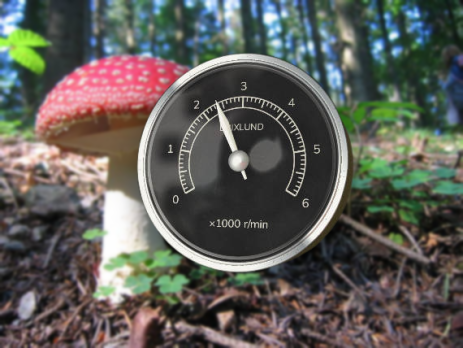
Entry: 2400 rpm
